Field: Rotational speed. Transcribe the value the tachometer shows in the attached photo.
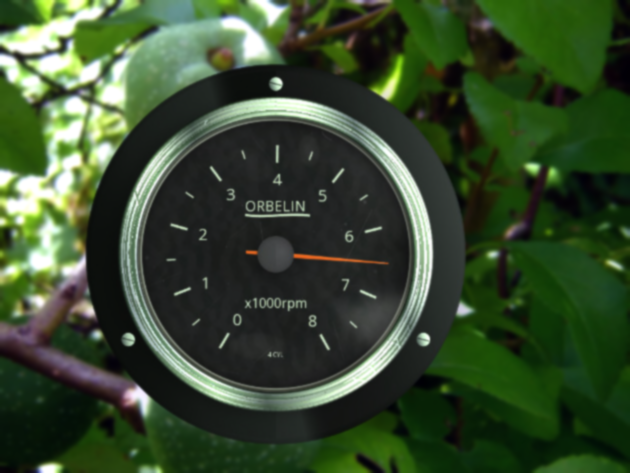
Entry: 6500 rpm
